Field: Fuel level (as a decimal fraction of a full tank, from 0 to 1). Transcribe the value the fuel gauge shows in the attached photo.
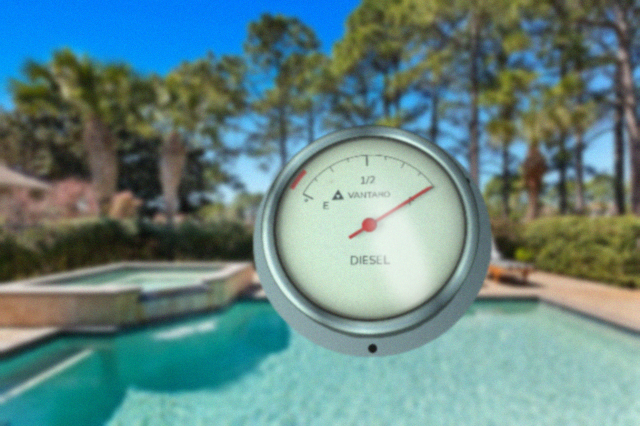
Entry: 1
